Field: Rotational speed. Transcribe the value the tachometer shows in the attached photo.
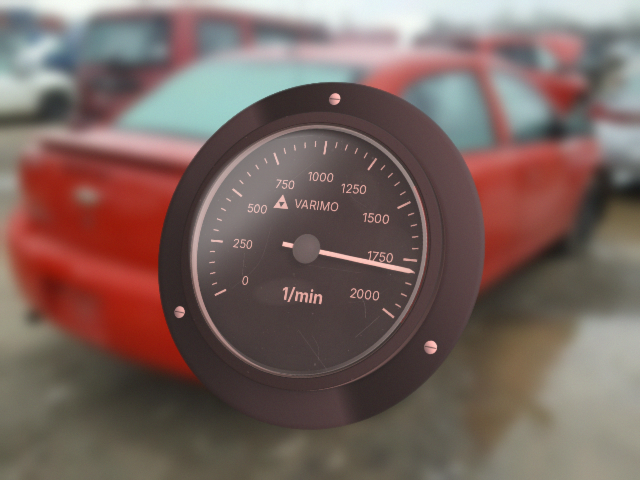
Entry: 1800 rpm
